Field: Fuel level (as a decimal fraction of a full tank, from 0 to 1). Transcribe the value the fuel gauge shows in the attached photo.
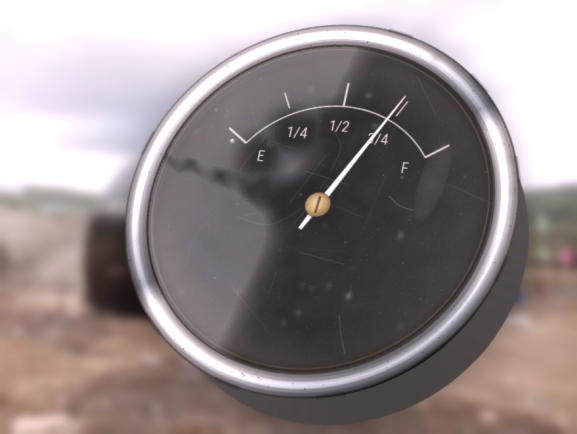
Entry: 0.75
